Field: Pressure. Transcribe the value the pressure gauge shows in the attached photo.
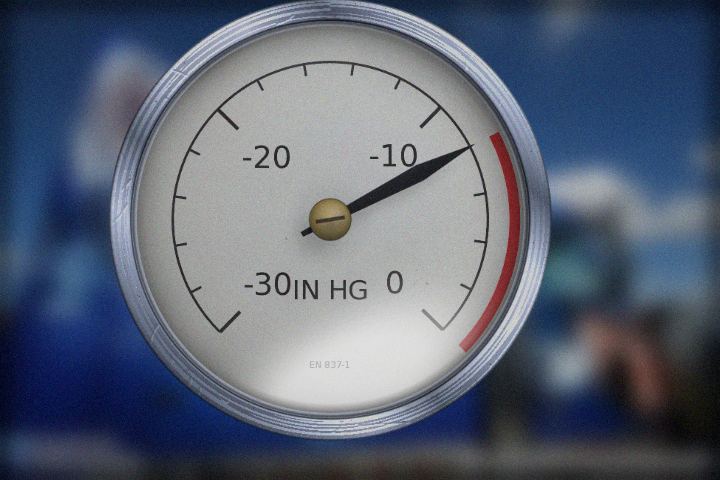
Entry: -8 inHg
